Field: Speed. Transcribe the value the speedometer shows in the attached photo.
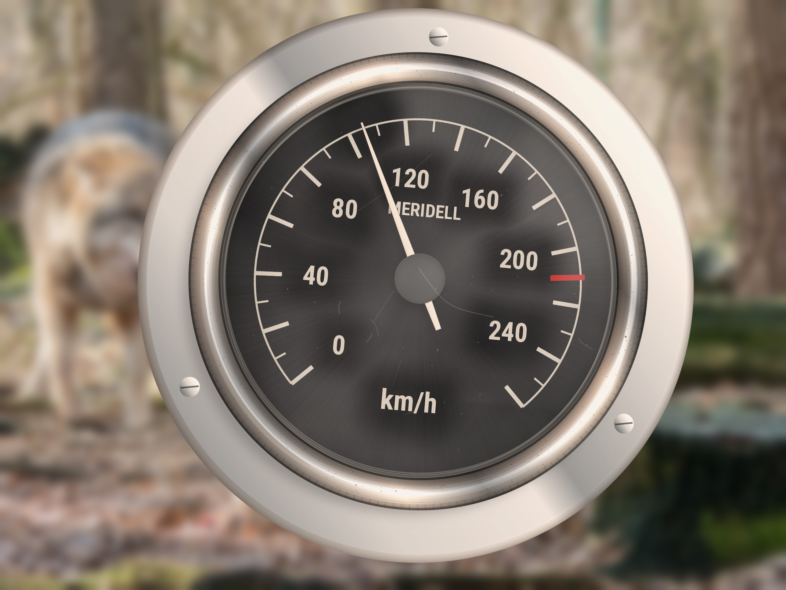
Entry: 105 km/h
